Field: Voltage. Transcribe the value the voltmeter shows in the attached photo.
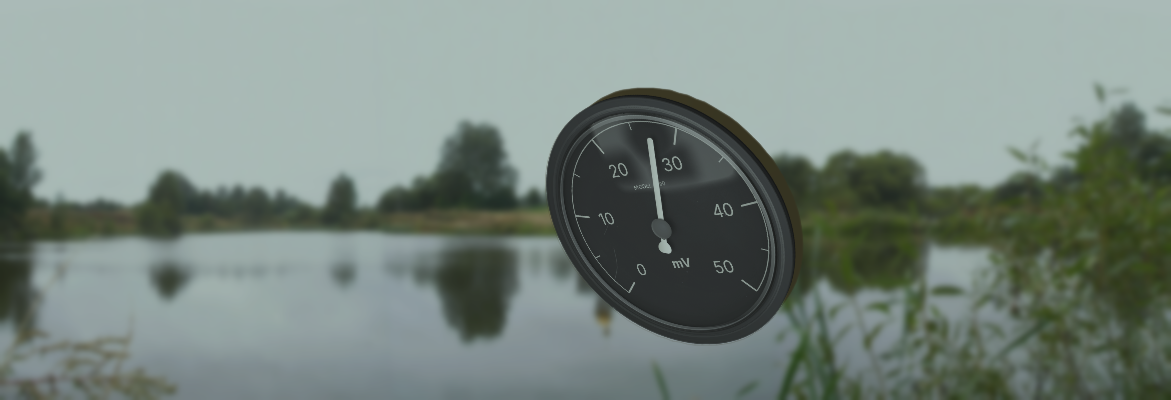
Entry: 27.5 mV
